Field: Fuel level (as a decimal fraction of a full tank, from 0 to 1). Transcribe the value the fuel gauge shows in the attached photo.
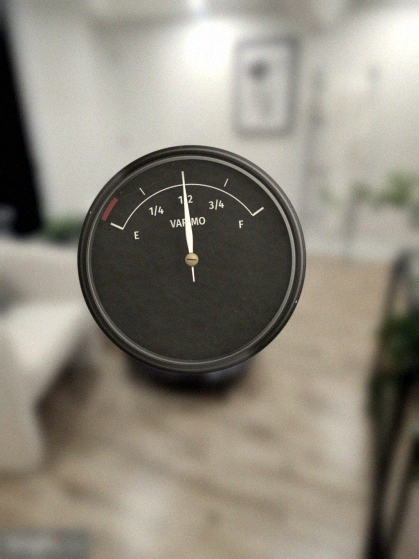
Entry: 0.5
